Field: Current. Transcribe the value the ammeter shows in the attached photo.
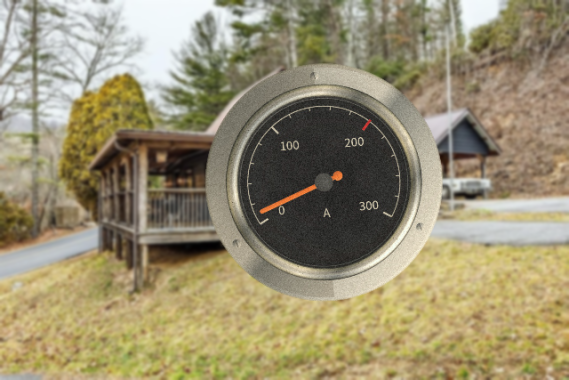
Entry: 10 A
